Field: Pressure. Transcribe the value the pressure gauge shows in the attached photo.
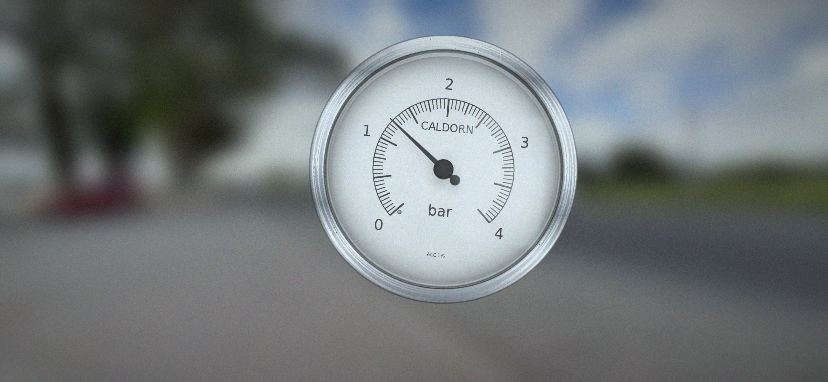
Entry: 1.25 bar
